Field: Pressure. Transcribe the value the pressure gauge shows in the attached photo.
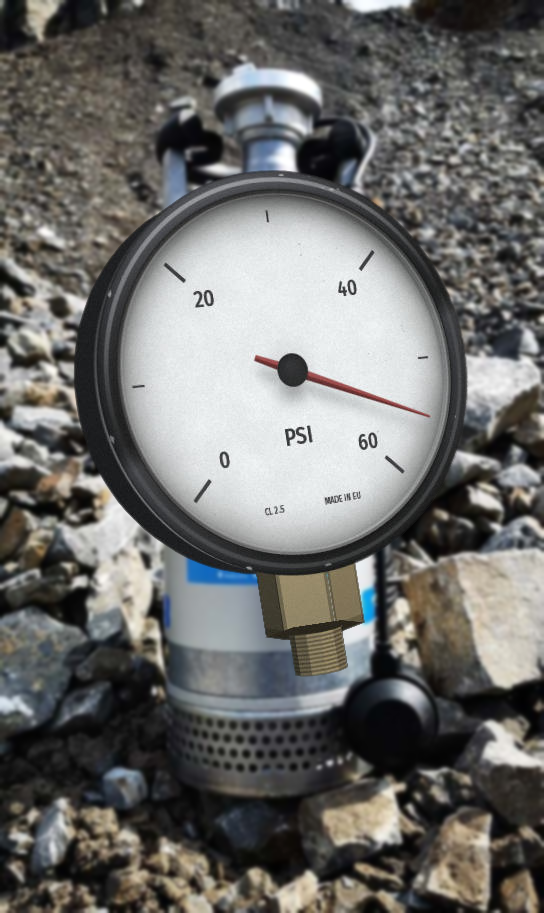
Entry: 55 psi
